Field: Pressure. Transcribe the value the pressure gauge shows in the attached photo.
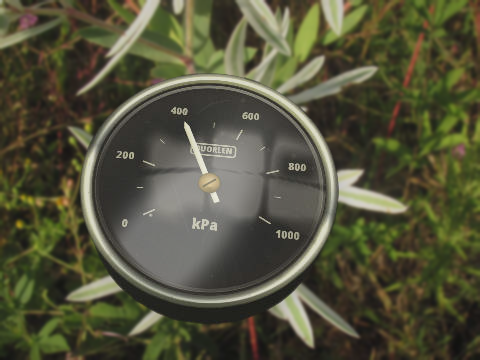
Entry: 400 kPa
